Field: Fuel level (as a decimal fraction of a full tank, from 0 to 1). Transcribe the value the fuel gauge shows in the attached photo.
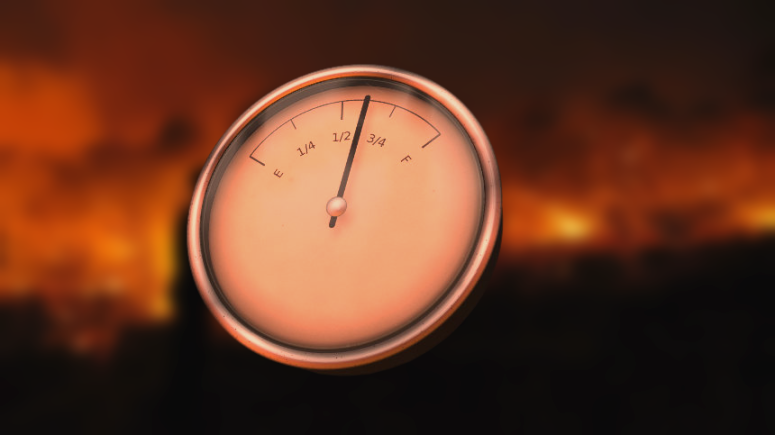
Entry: 0.625
